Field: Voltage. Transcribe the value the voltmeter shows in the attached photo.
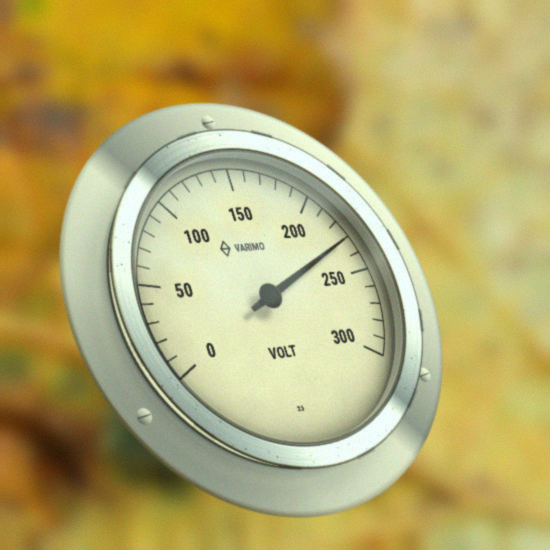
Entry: 230 V
